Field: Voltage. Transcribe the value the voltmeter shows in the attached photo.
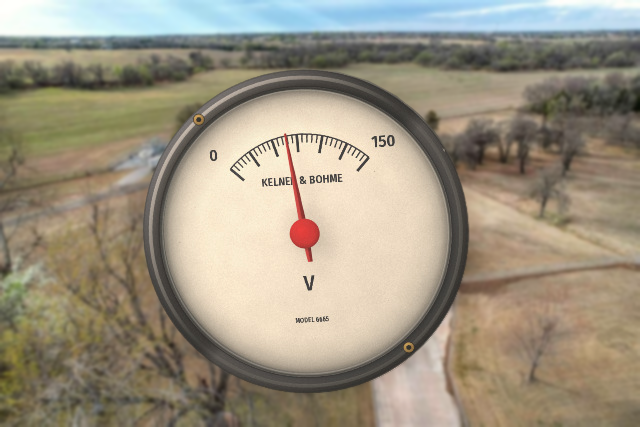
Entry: 65 V
